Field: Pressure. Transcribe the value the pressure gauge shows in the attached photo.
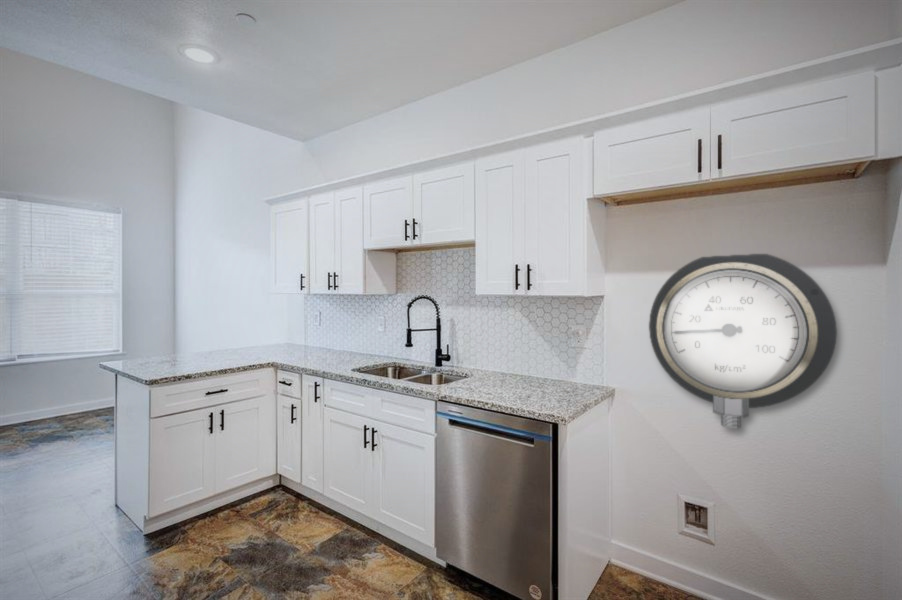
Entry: 10 kg/cm²
